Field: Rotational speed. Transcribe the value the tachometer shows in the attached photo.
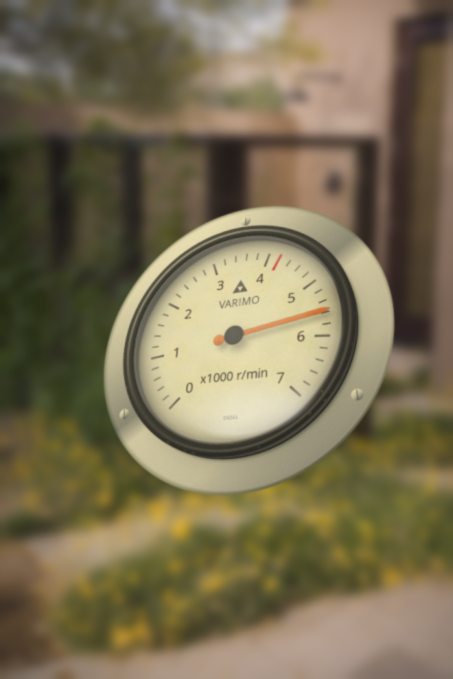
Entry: 5600 rpm
